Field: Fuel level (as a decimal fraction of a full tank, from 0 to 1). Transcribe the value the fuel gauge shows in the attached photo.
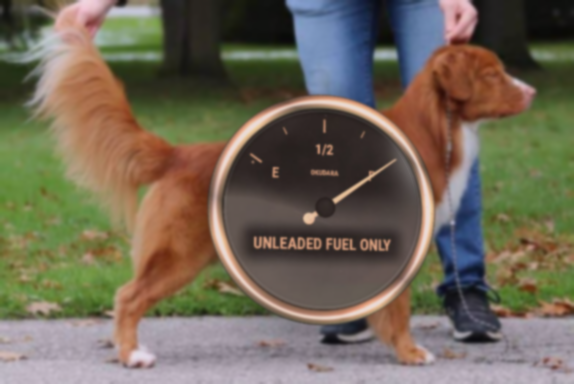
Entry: 1
